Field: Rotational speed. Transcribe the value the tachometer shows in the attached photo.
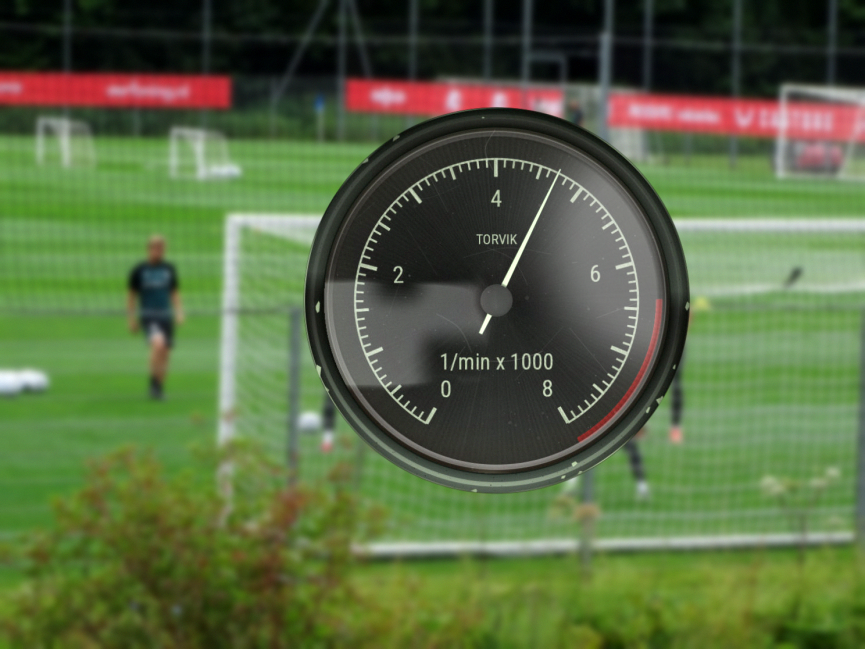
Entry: 4700 rpm
